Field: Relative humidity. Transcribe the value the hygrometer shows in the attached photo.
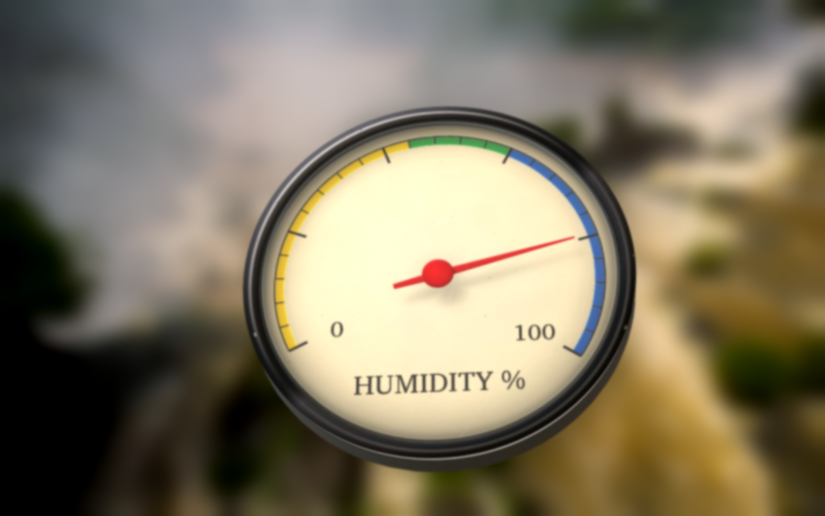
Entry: 80 %
